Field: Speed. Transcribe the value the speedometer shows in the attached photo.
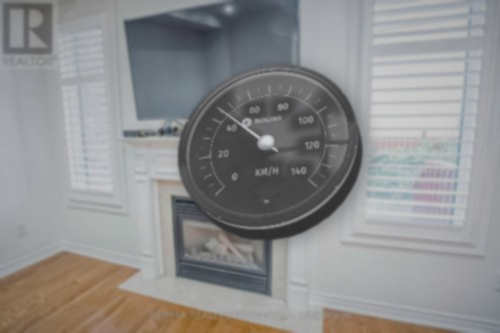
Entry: 45 km/h
